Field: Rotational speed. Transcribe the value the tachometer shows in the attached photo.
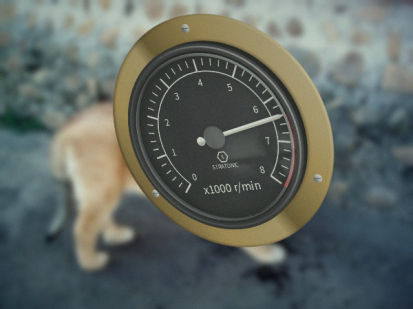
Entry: 6400 rpm
